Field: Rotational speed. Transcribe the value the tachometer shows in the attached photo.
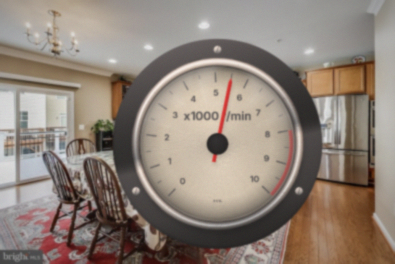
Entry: 5500 rpm
